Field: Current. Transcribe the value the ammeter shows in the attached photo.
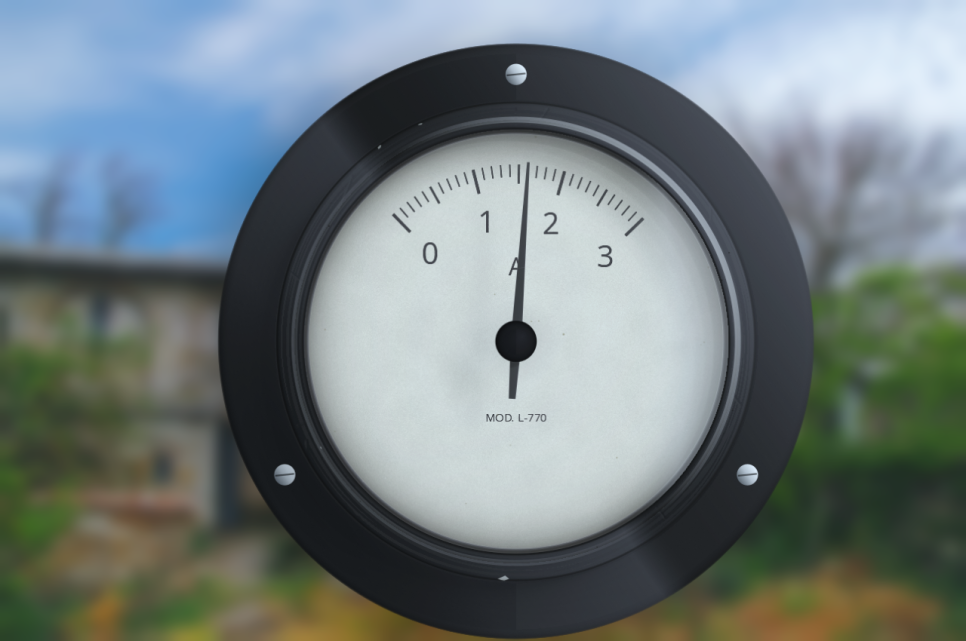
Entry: 1.6 A
